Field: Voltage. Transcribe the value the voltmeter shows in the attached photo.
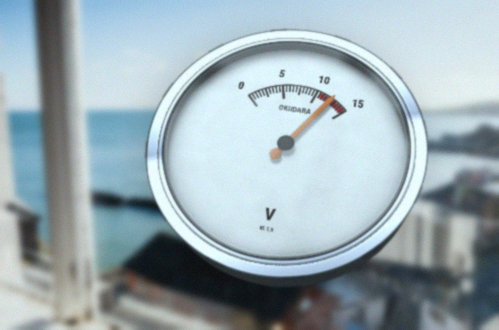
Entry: 12.5 V
